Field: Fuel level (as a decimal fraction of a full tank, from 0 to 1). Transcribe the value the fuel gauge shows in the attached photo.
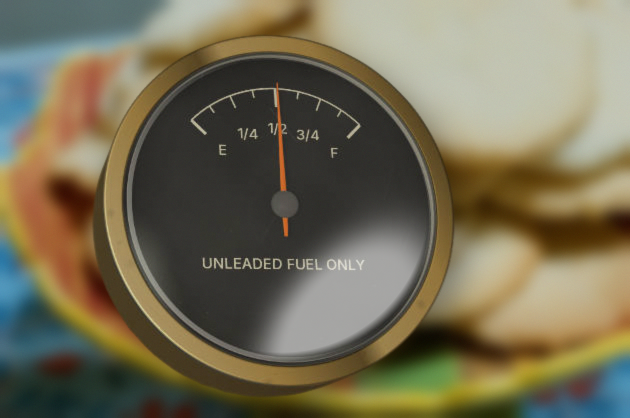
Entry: 0.5
